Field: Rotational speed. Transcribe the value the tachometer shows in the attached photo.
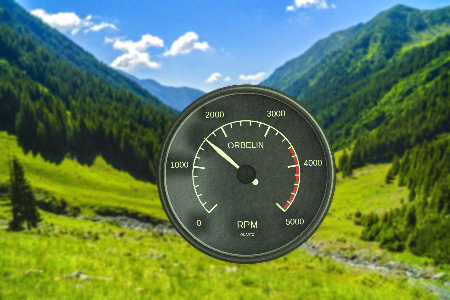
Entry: 1600 rpm
